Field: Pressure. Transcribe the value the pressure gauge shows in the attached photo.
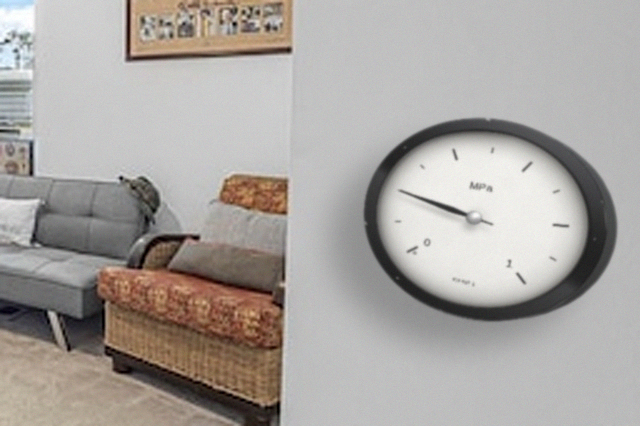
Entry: 0.2 MPa
